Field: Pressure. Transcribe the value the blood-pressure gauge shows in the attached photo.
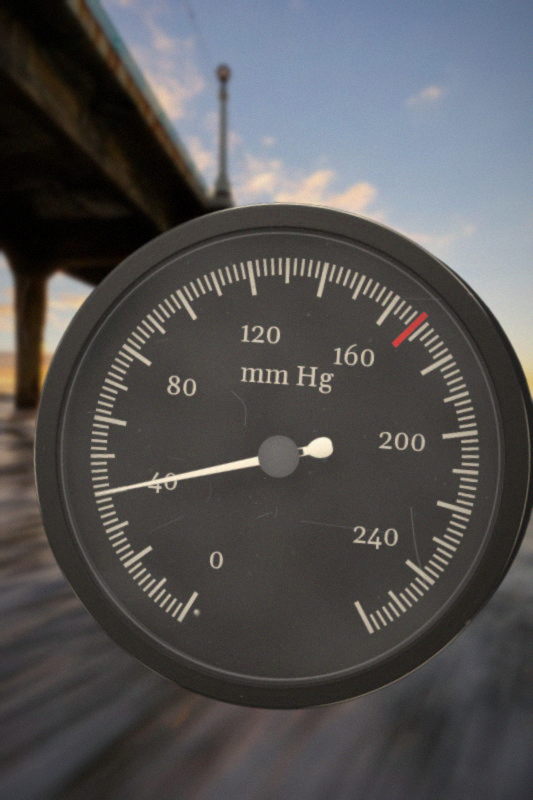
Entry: 40 mmHg
